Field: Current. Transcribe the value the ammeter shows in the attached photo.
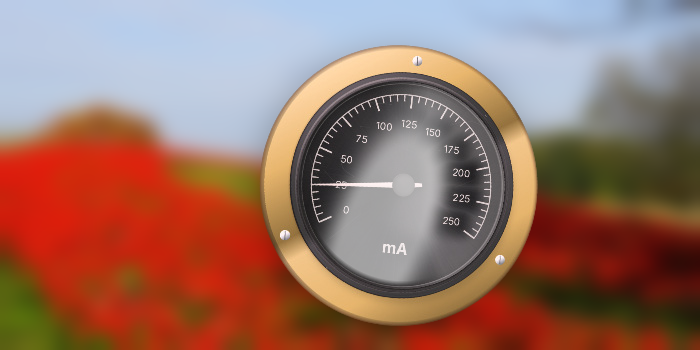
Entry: 25 mA
